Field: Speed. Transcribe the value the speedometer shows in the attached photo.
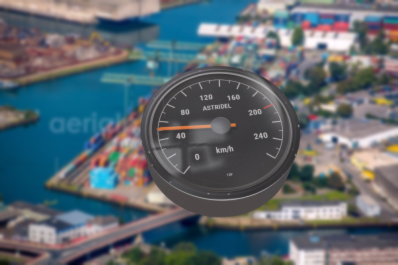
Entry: 50 km/h
